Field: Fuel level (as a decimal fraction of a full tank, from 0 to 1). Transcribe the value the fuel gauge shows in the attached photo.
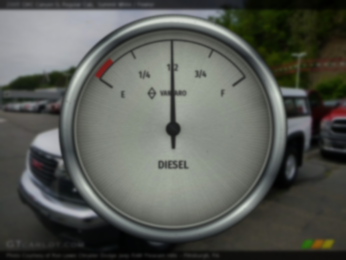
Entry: 0.5
